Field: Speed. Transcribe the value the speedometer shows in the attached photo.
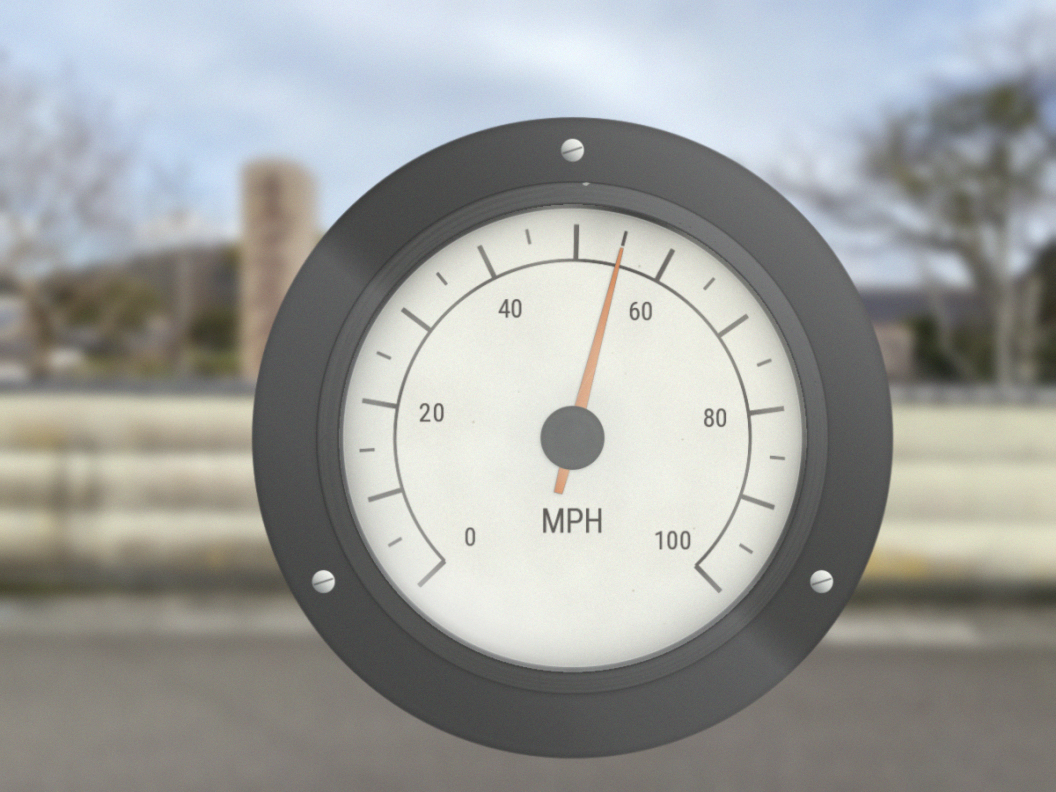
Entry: 55 mph
